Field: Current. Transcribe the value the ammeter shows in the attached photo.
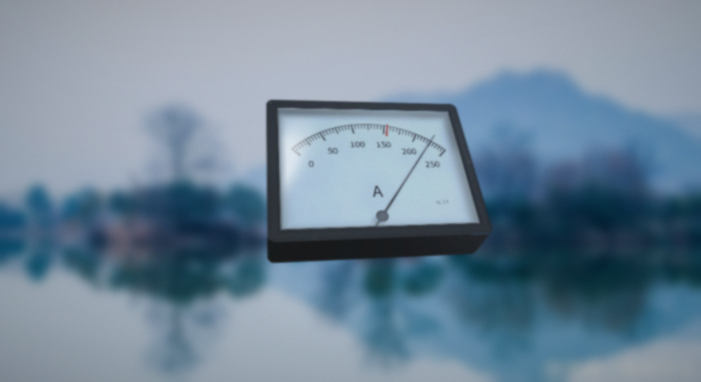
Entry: 225 A
